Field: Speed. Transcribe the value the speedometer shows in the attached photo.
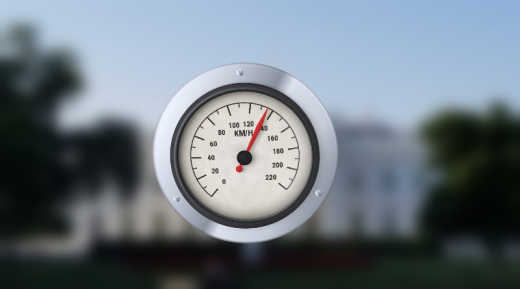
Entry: 135 km/h
